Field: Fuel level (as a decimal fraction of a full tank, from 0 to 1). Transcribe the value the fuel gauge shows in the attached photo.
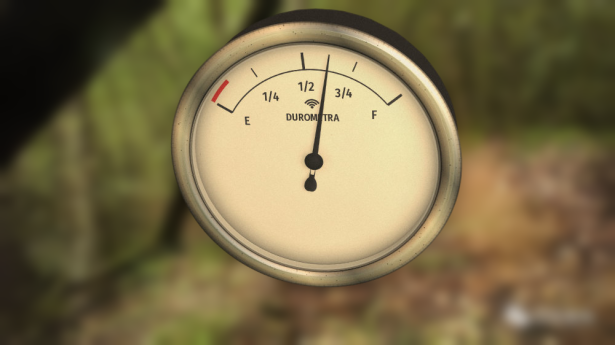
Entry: 0.625
